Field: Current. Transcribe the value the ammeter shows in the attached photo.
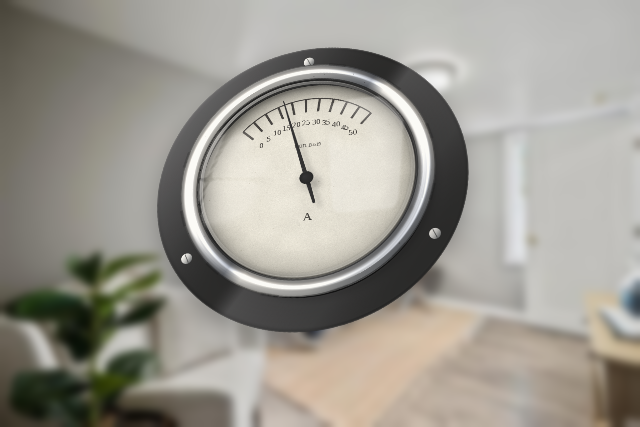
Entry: 17.5 A
